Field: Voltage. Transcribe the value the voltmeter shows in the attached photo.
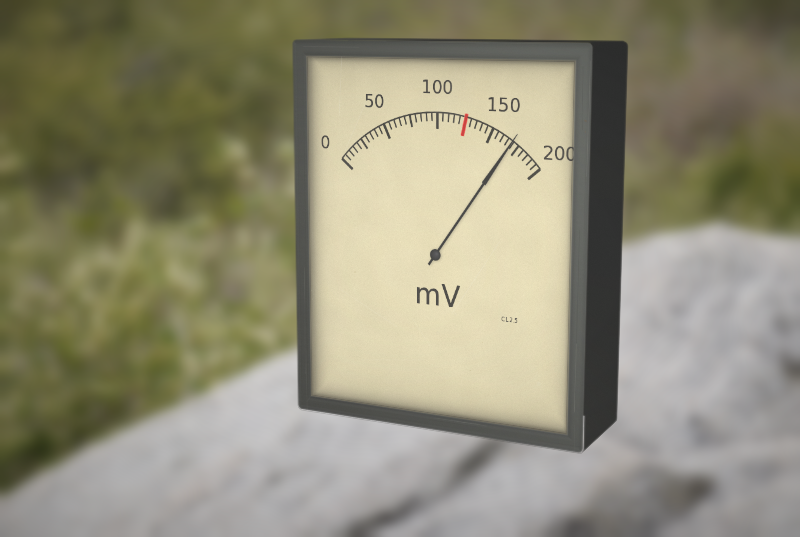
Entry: 170 mV
